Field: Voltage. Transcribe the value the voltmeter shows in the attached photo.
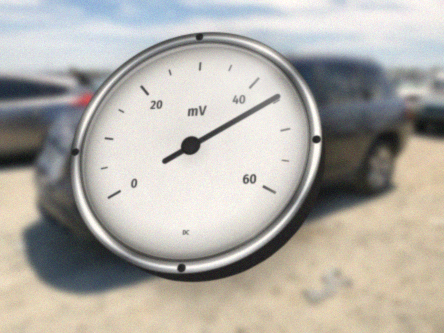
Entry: 45 mV
